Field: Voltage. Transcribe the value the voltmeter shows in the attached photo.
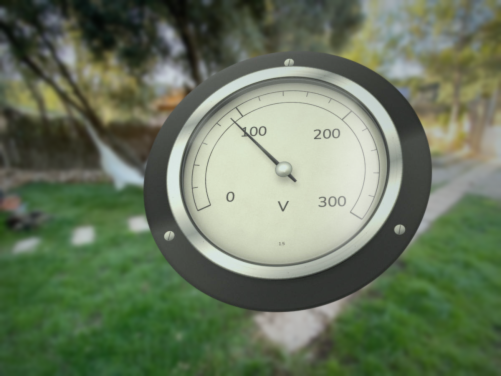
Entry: 90 V
